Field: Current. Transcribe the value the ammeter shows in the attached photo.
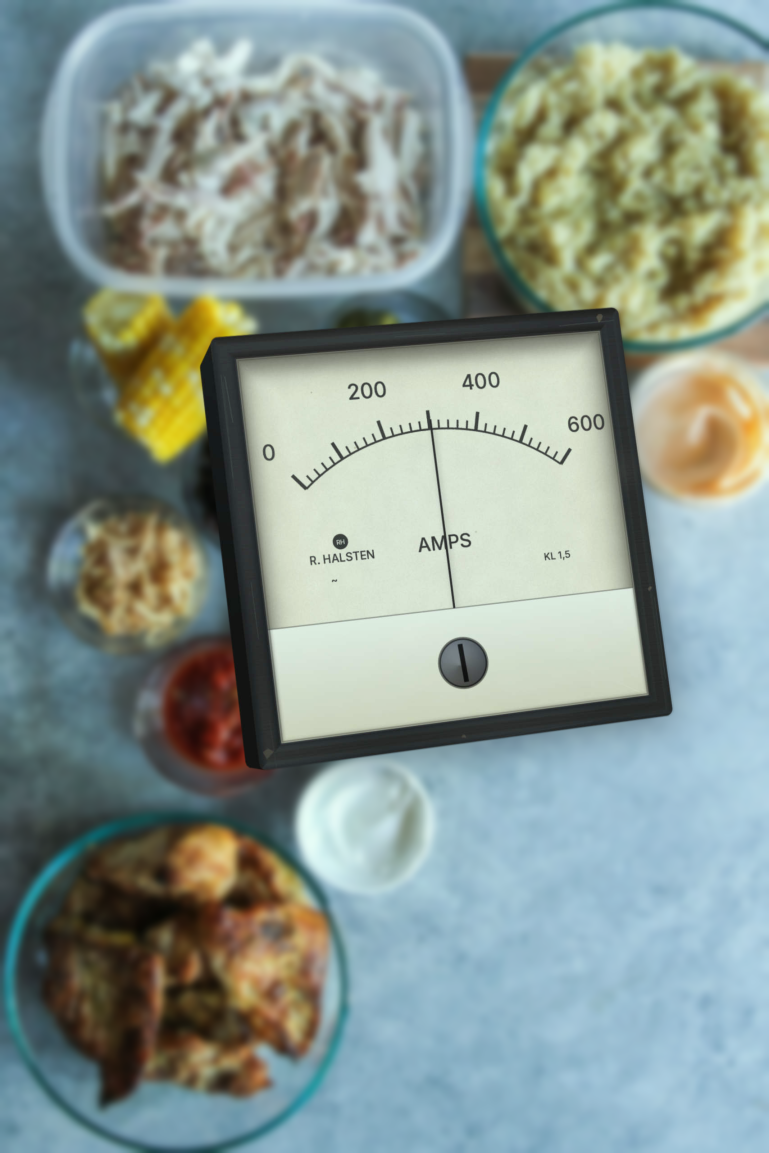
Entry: 300 A
